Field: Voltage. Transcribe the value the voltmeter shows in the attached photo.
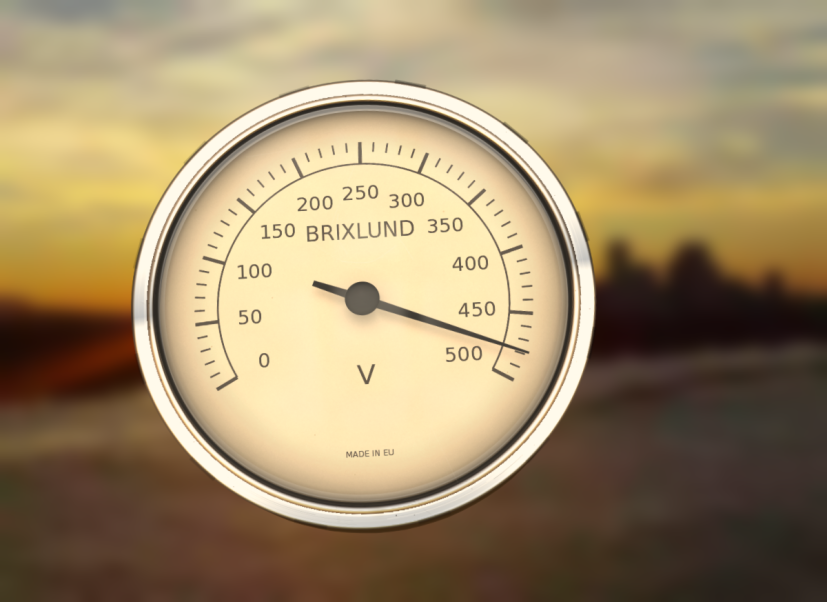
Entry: 480 V
